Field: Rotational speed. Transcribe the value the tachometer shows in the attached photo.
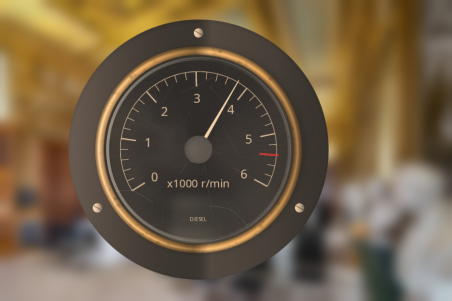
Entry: 3800 rpm
